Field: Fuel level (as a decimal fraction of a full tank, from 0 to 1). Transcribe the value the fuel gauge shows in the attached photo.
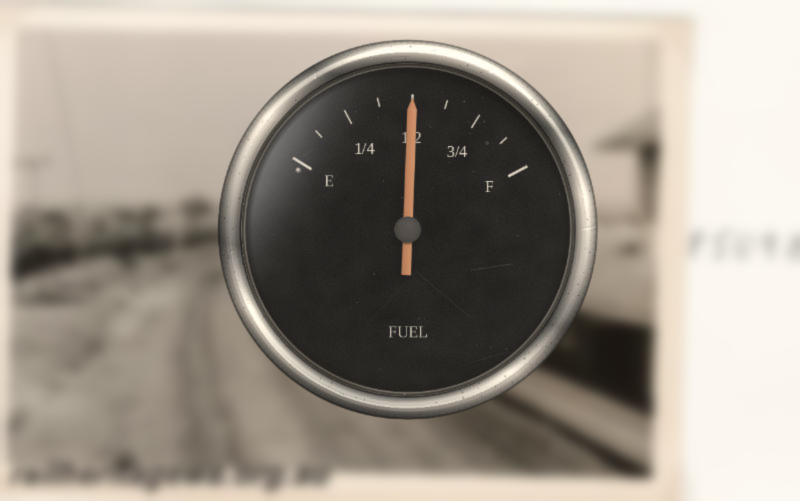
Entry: 0.5
